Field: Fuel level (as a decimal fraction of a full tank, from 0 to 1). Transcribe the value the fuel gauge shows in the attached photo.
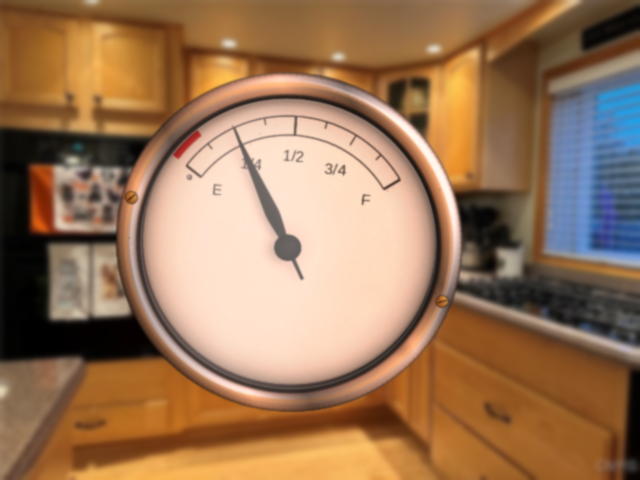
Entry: 0.25
